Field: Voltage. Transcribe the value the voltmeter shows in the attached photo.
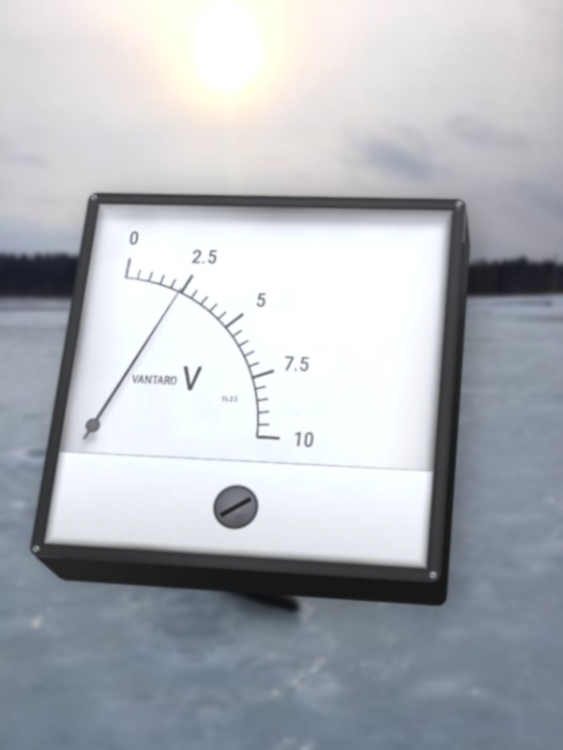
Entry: 2.5 V
